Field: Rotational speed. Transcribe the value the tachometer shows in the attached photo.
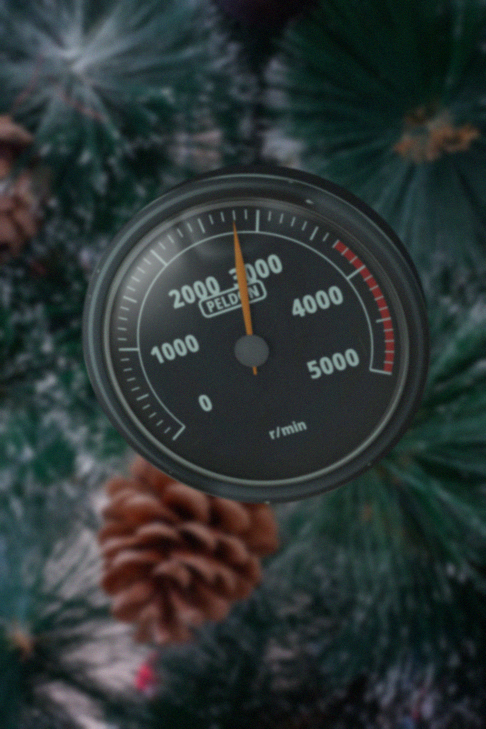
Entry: 2800 rpm
